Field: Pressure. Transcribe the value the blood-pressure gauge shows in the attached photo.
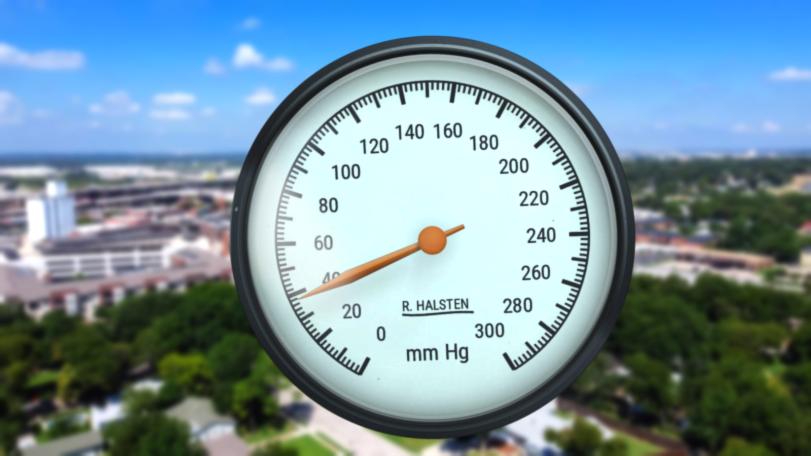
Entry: 38 mmHg
